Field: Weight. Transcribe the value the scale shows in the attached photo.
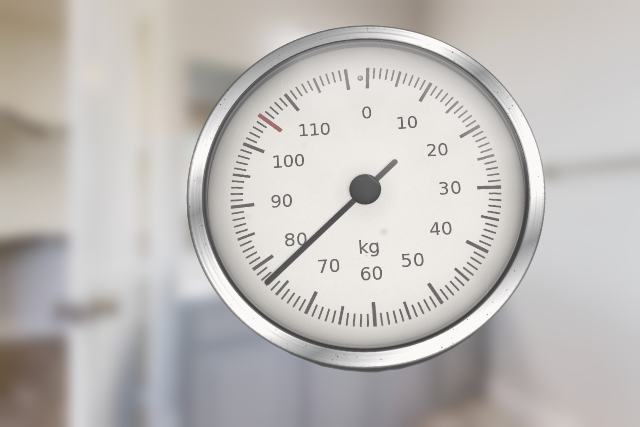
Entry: 77 kg
